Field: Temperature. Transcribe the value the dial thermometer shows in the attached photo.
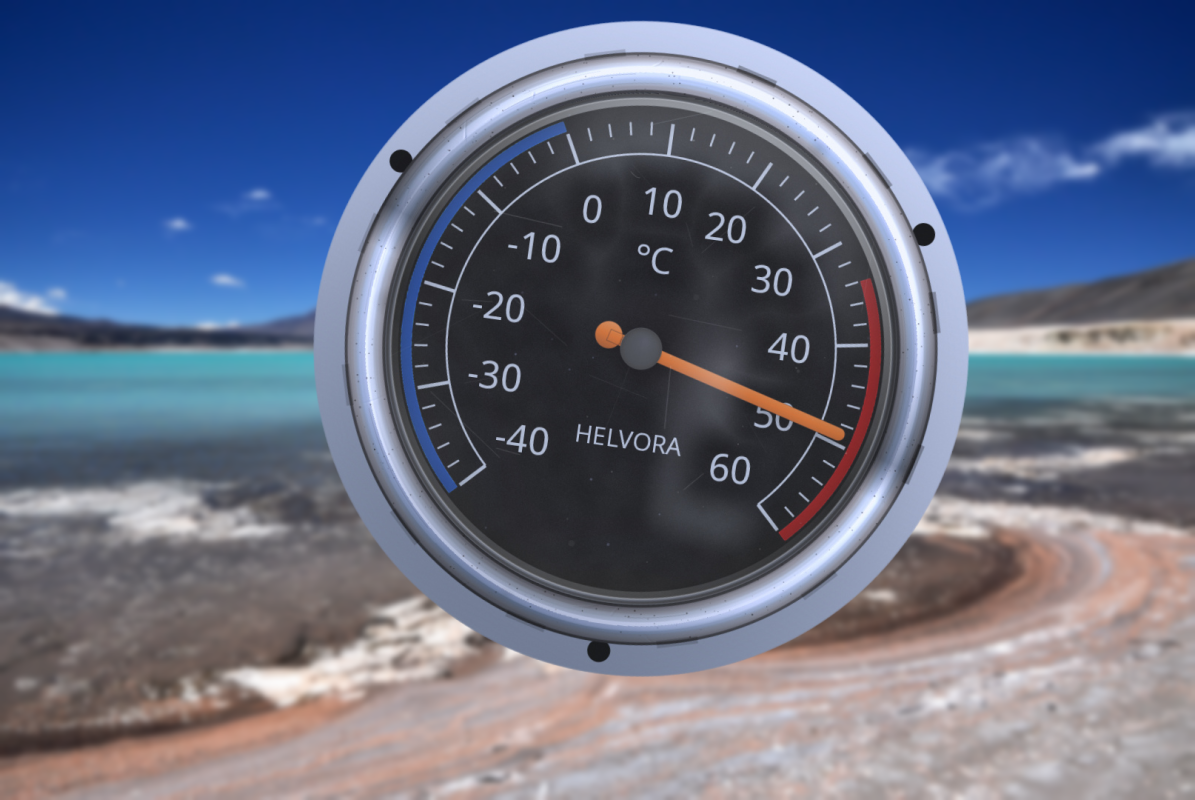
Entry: 49 °C
